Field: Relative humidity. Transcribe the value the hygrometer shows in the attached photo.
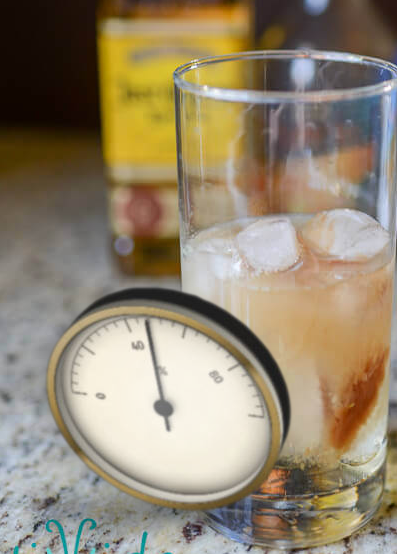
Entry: 48 %
